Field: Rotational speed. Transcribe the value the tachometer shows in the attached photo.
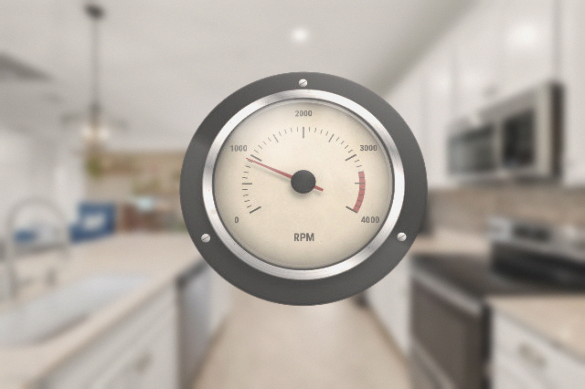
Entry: 900 rpm
